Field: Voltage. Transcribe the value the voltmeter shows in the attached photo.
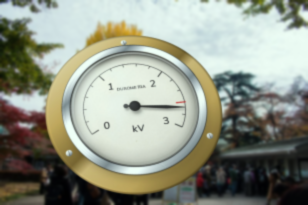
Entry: 2.7 kV
